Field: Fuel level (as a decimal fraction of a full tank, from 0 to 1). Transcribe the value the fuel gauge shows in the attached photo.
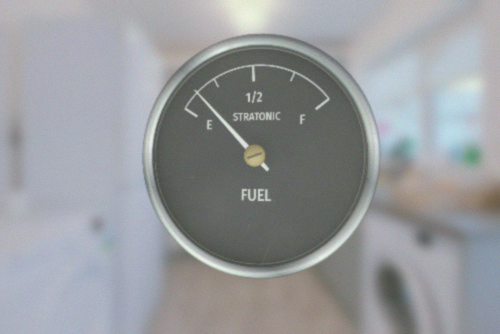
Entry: 0.125
